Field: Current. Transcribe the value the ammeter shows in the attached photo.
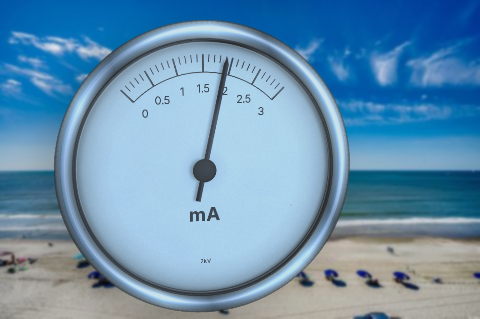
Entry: 1.9 mA
